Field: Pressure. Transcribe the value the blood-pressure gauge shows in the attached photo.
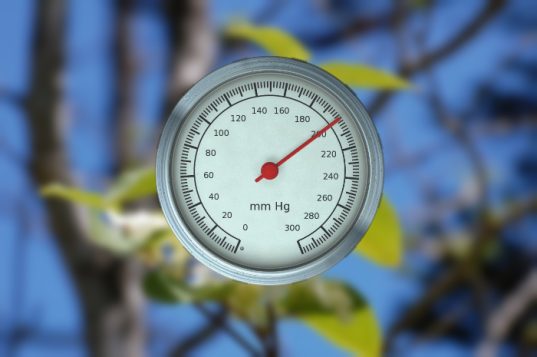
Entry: 200 mmHg
